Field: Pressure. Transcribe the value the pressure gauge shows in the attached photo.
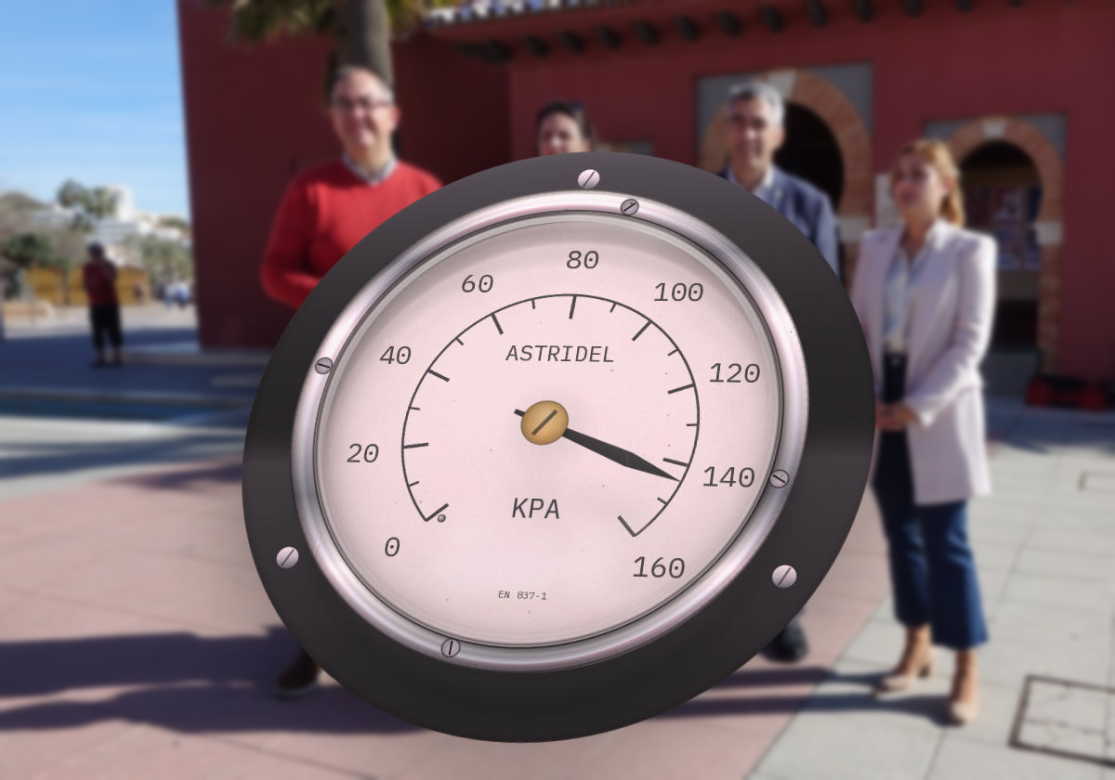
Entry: 145 kPa
